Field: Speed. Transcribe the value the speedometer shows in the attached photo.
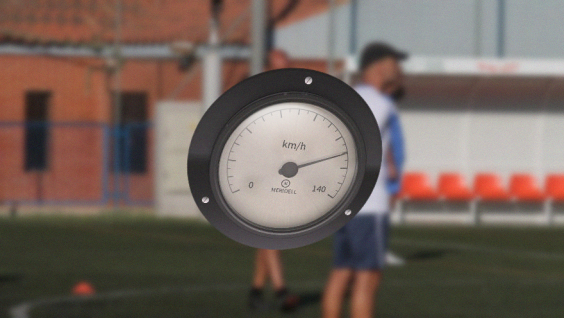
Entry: 110 km/h
